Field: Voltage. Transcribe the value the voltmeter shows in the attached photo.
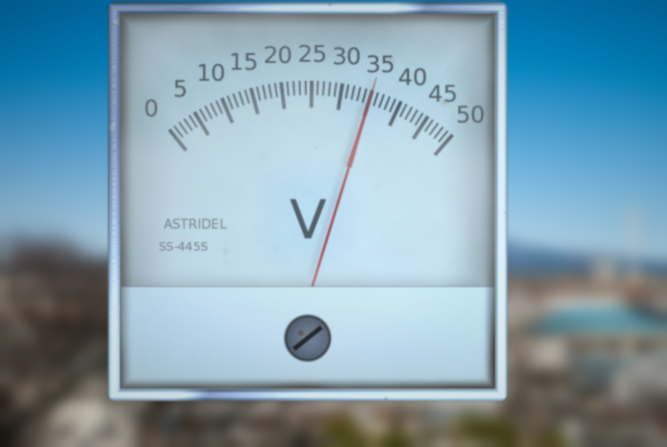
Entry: 35 V
